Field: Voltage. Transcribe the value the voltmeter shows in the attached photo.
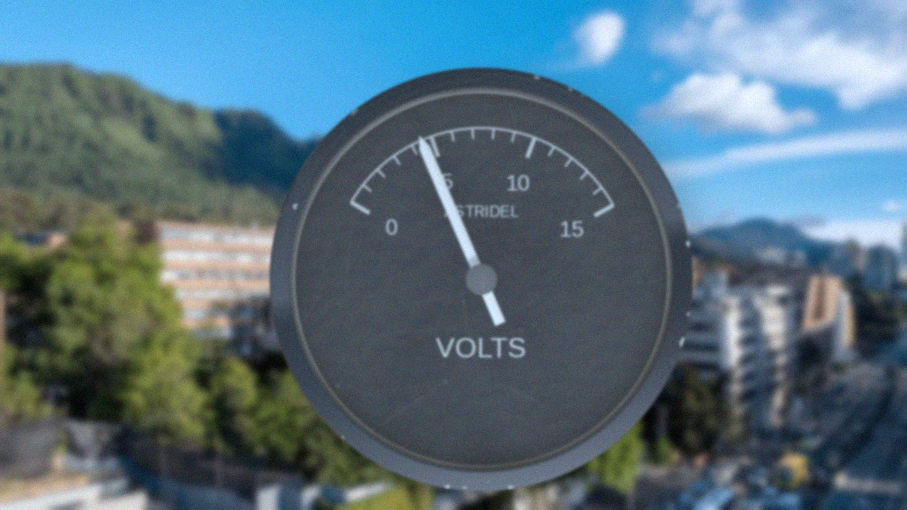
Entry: 4.5 V
